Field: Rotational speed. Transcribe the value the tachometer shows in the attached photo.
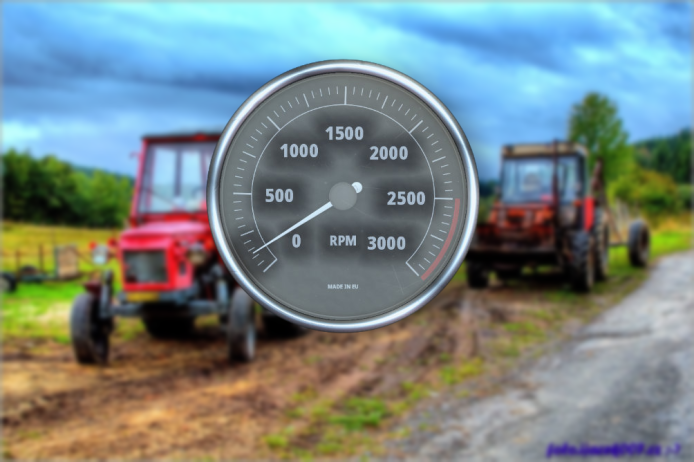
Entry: 125 rpm
